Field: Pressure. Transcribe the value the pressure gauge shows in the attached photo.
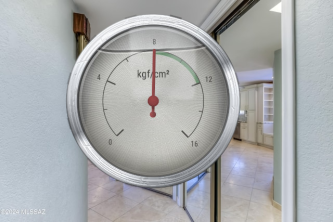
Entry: 8 kg/cm²
